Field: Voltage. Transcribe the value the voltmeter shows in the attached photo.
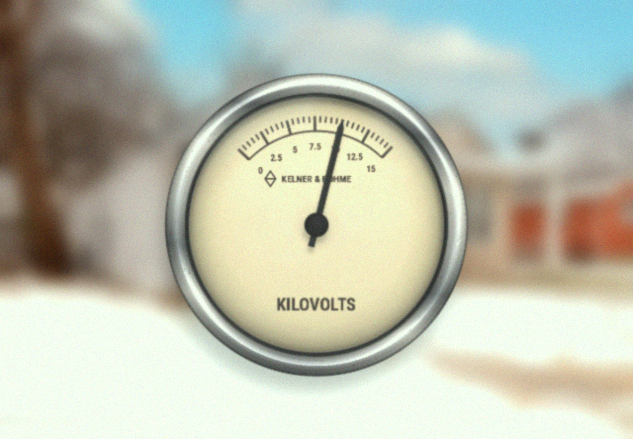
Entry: 10 kV
